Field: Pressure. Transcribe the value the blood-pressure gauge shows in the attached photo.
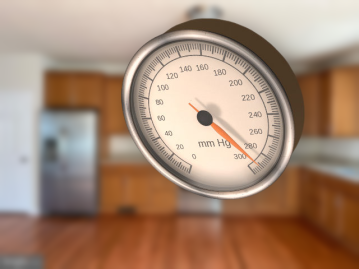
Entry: 290 mmHg
